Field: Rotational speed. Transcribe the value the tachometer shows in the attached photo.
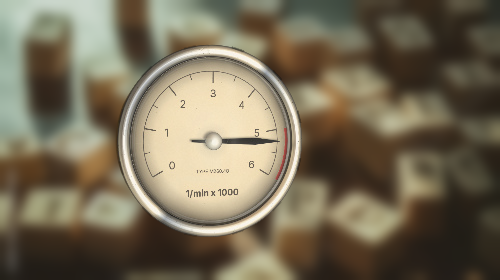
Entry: 5250 rpm
